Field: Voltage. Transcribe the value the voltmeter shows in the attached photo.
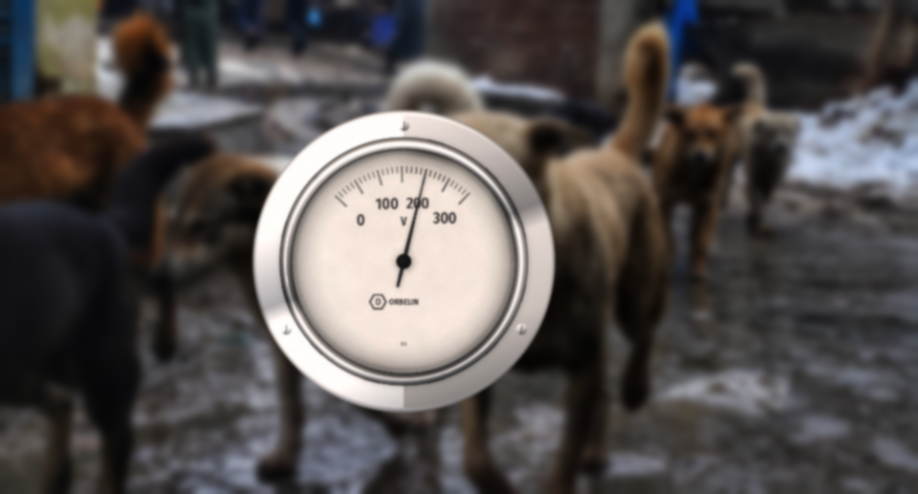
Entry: 200 V
